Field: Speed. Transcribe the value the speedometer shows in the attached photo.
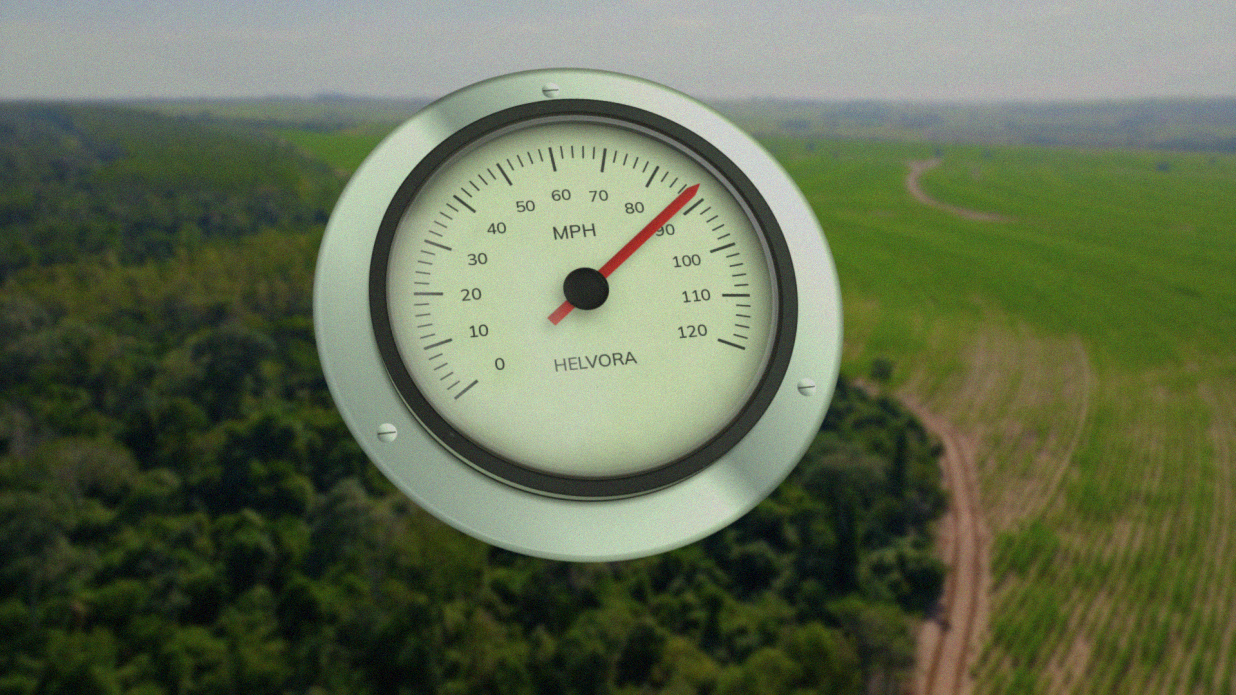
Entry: 88 mph
